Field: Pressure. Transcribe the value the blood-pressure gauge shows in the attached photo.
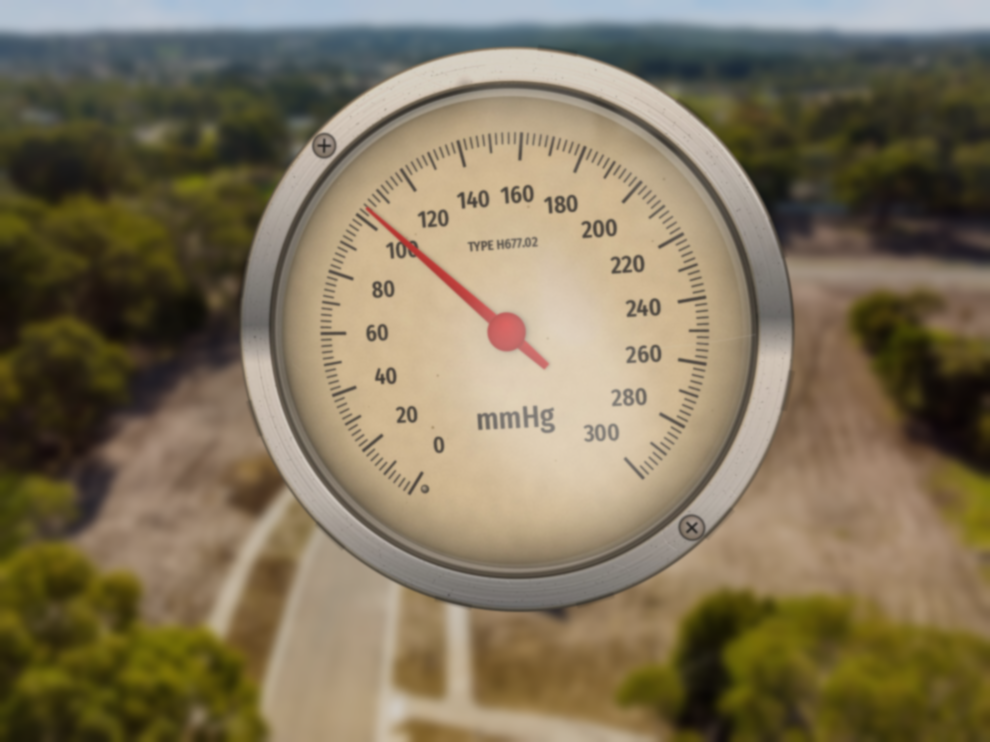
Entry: 104 mmHg
